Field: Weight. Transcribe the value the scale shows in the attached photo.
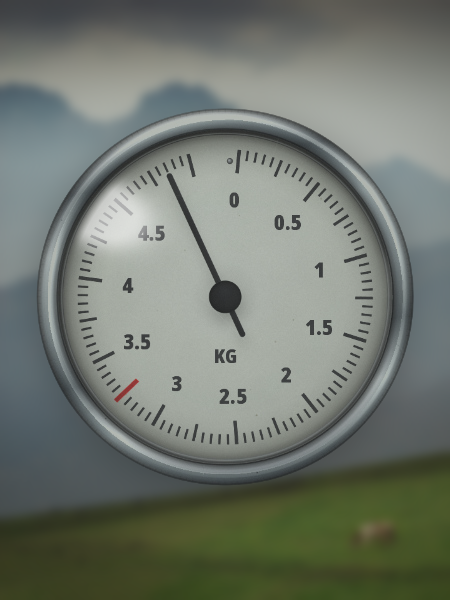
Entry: 4.85 kg
